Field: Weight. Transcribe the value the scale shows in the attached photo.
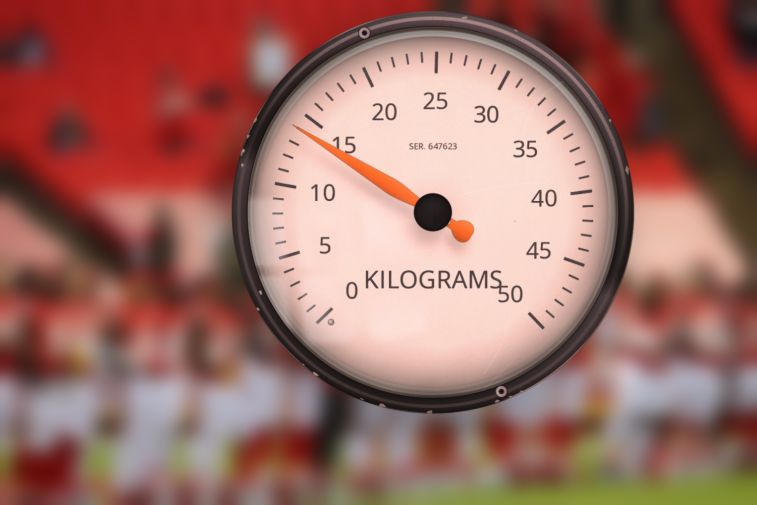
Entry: 14 kg
